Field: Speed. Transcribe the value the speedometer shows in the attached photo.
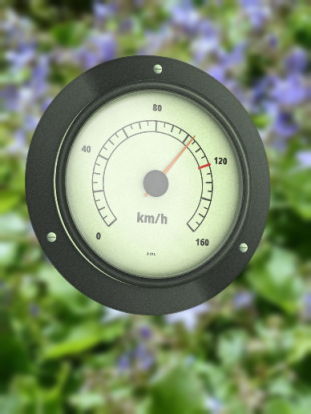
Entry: 102.5 km/h
